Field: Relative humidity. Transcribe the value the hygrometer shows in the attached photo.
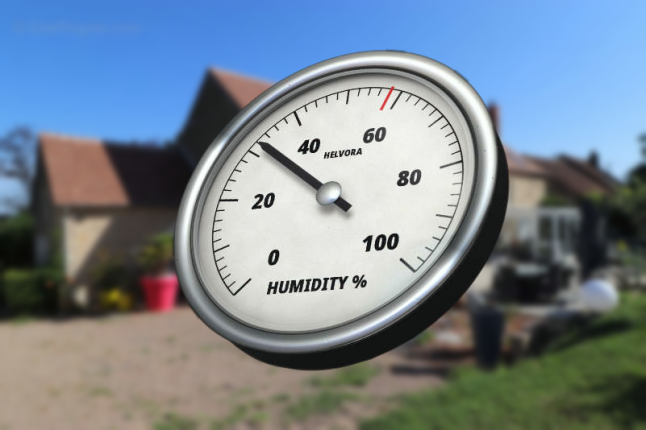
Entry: 32 %
